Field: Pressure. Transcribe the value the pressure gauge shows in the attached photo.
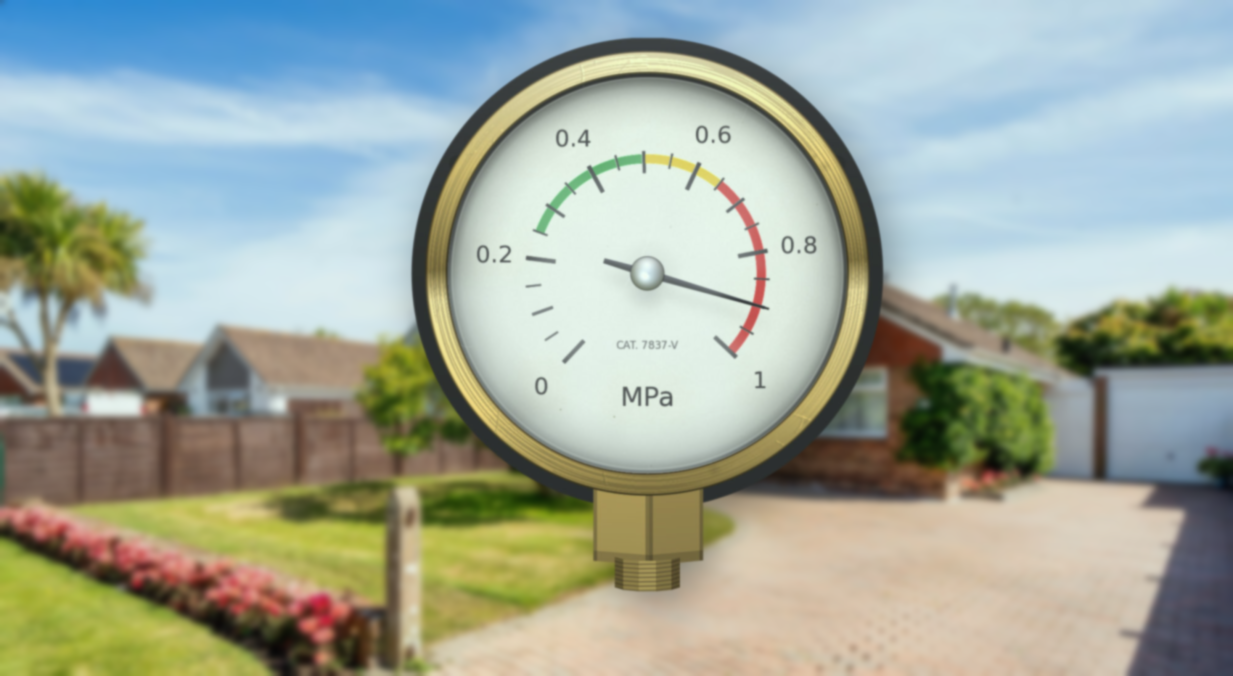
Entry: 0.9 MPa
